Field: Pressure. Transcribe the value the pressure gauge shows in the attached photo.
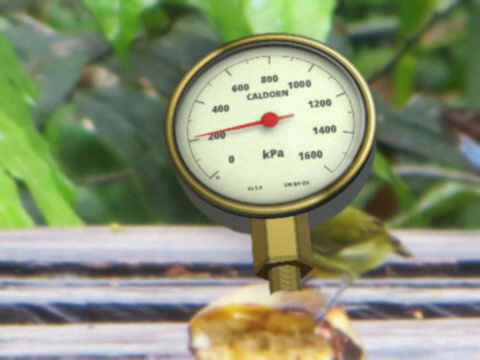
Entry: 200 kPa
